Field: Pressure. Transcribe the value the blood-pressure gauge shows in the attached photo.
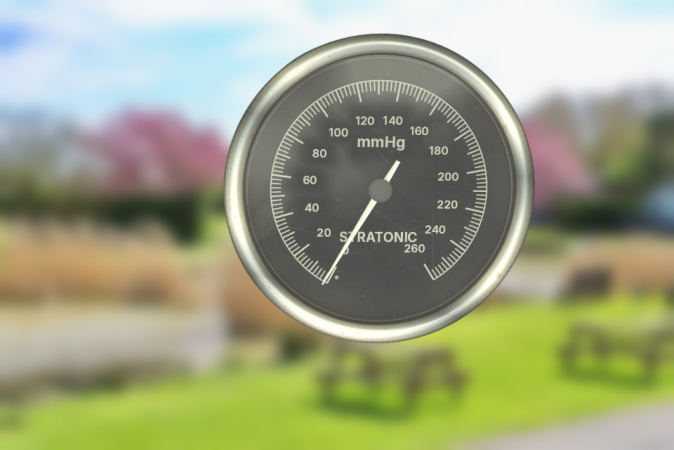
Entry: 2 mmHg
